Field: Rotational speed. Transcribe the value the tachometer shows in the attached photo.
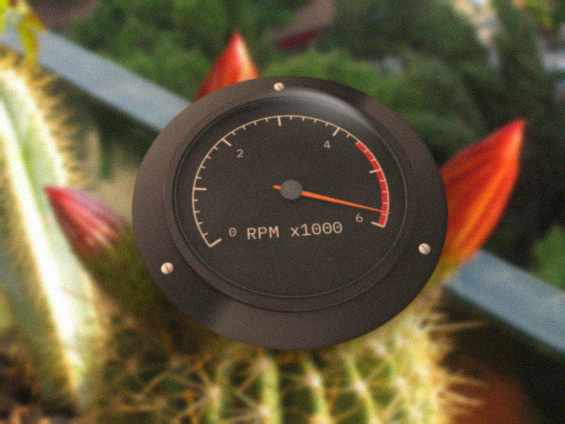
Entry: 5800 rpm
